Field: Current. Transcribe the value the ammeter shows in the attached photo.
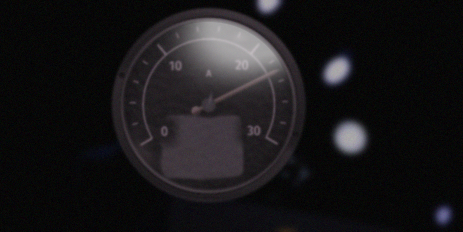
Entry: 23 A
